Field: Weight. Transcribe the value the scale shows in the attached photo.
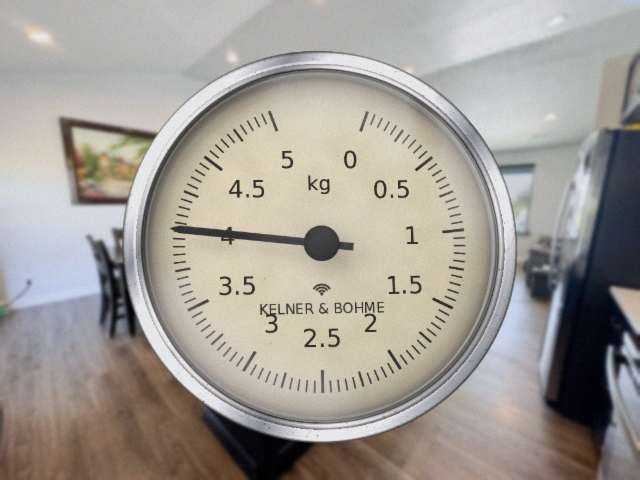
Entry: 4 kg
